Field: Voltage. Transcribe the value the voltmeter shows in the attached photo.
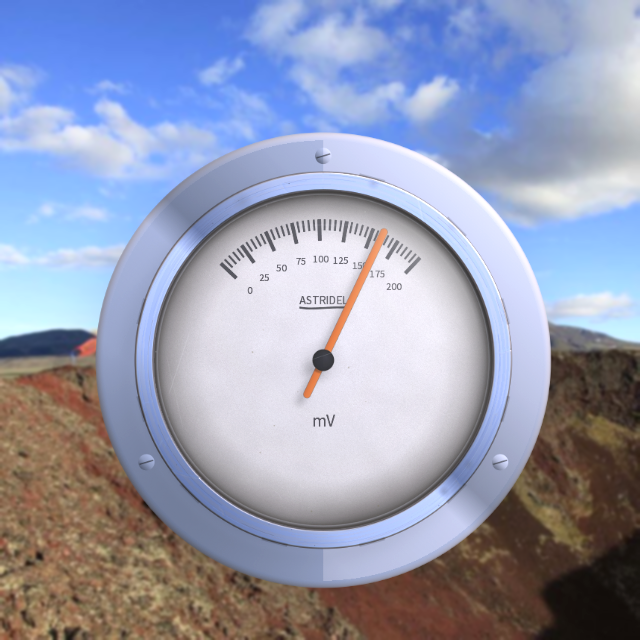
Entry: 160 mV
